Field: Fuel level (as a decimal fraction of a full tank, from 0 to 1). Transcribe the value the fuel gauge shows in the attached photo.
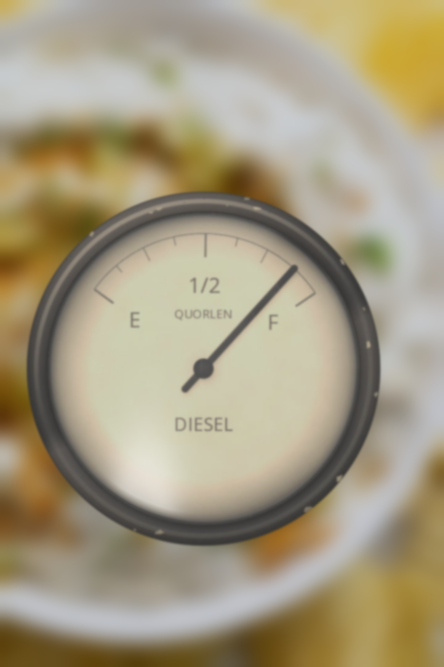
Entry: 0.875
